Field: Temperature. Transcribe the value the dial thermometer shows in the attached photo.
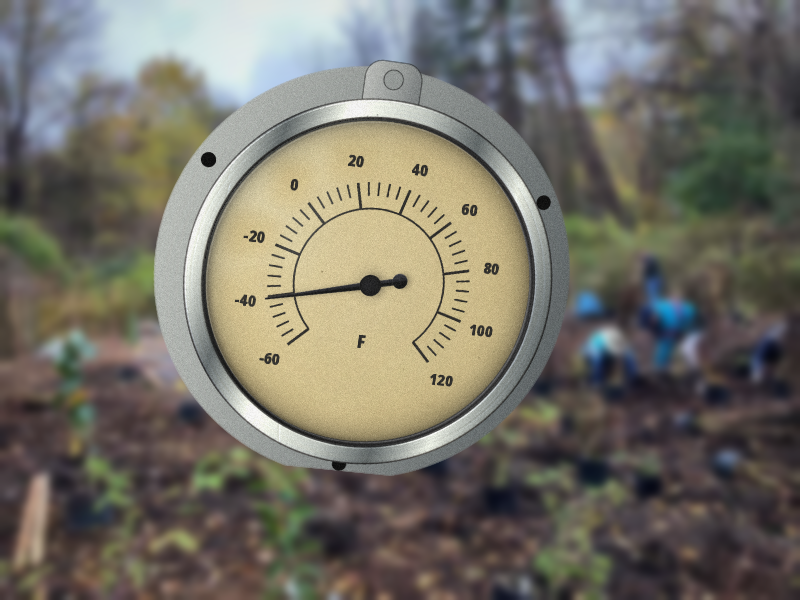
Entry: -40 °F
